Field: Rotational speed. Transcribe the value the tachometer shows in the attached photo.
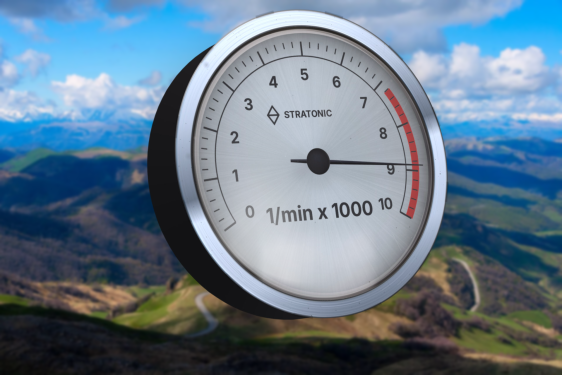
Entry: 8900 rpm
